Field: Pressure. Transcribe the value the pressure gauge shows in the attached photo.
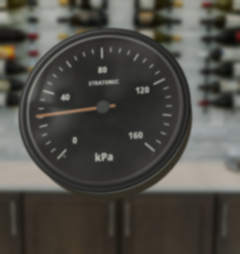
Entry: 25 kPa
